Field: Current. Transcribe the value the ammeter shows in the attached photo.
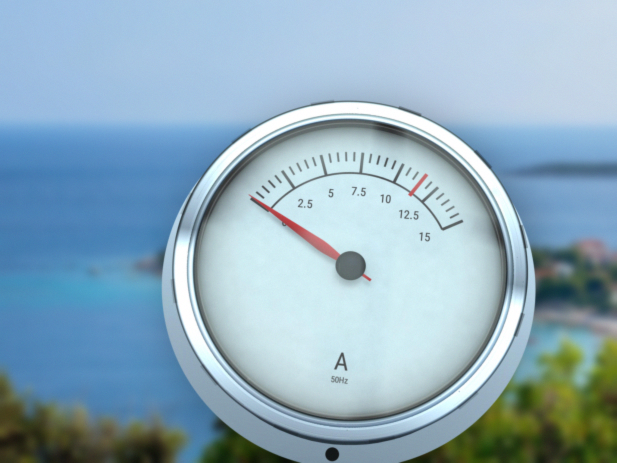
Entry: 0 A
